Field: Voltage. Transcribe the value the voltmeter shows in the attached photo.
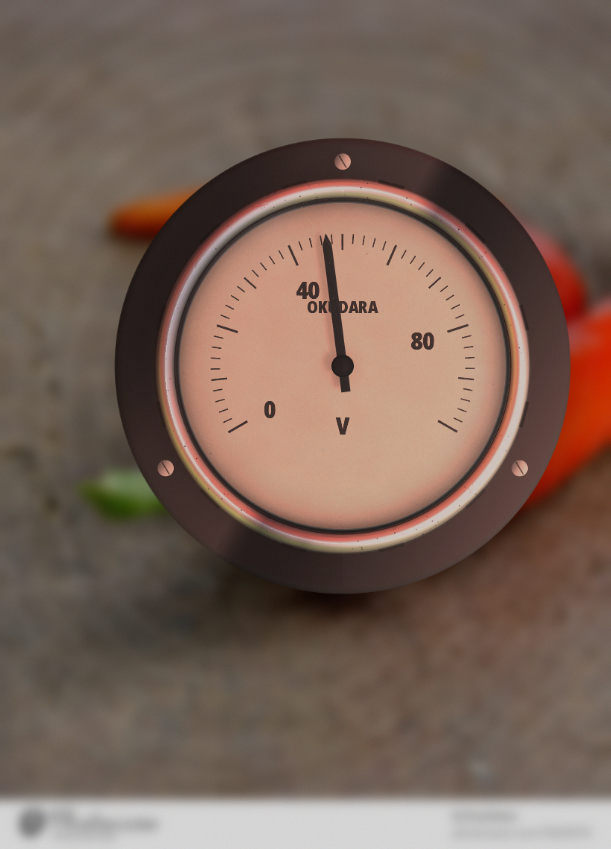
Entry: 47 V
